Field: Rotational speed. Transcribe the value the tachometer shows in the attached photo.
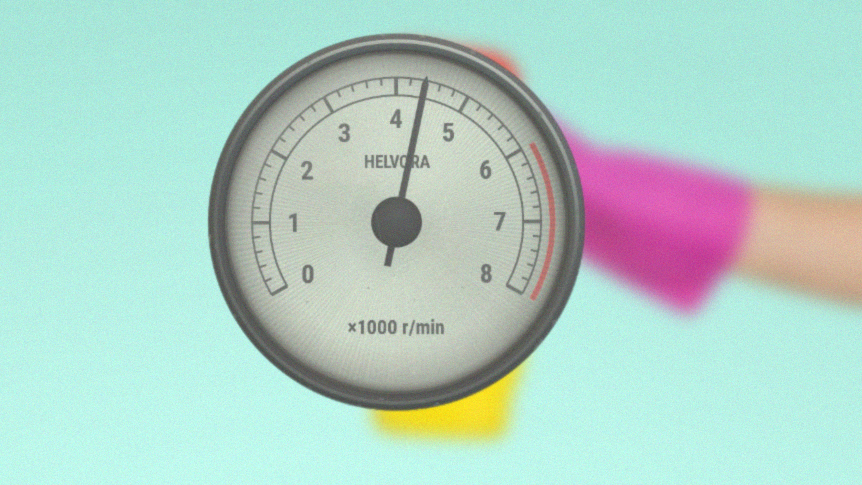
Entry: 4400 rpm
